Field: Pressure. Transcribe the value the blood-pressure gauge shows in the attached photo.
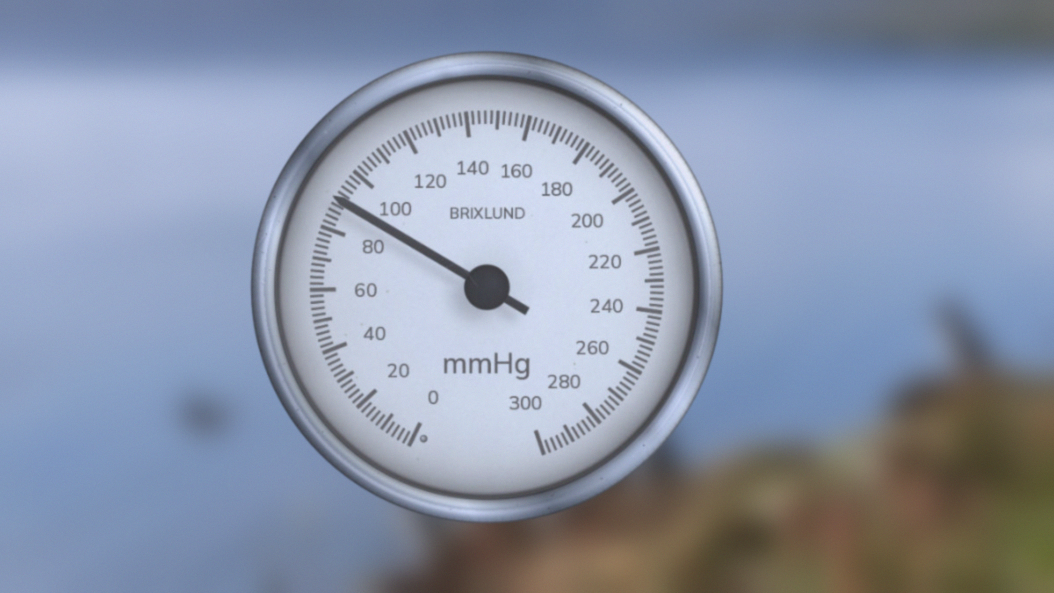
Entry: 90 mmHg
